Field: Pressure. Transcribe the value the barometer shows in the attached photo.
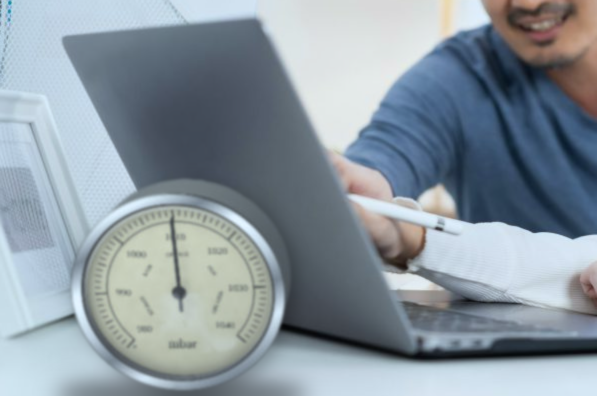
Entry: 1010 mbar
